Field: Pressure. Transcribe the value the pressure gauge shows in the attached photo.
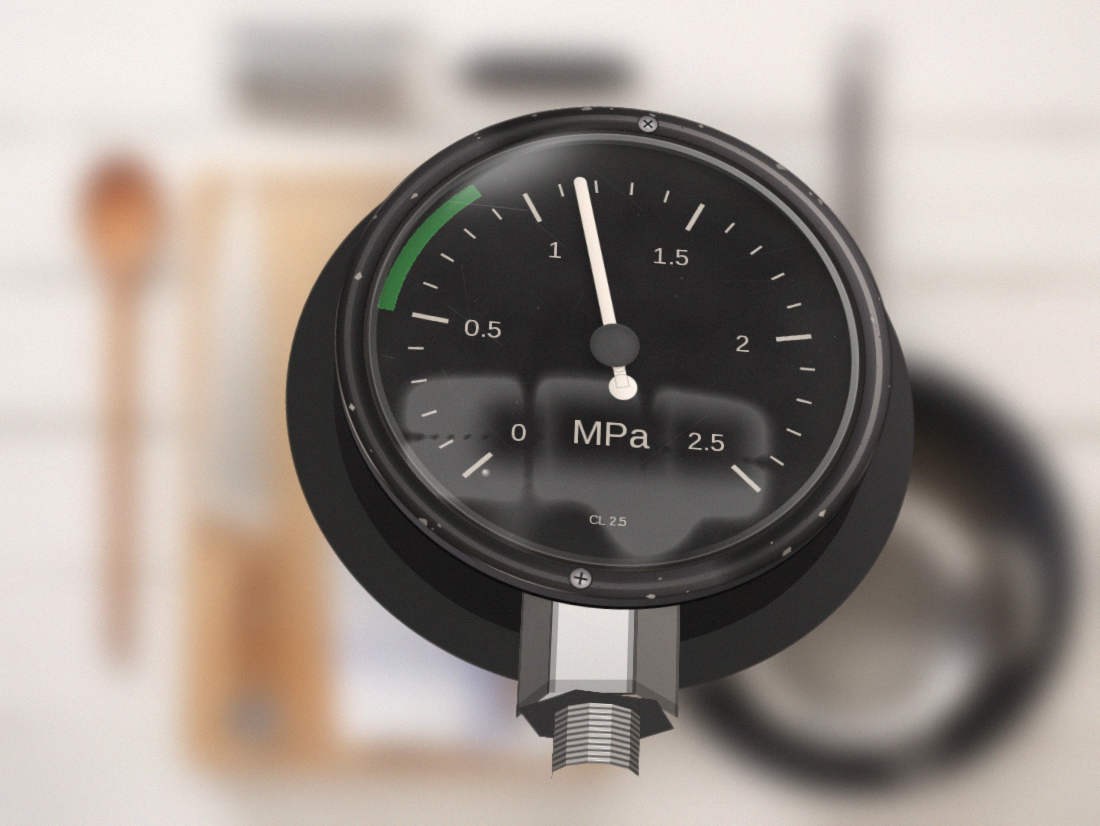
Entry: 1.15 MPa
